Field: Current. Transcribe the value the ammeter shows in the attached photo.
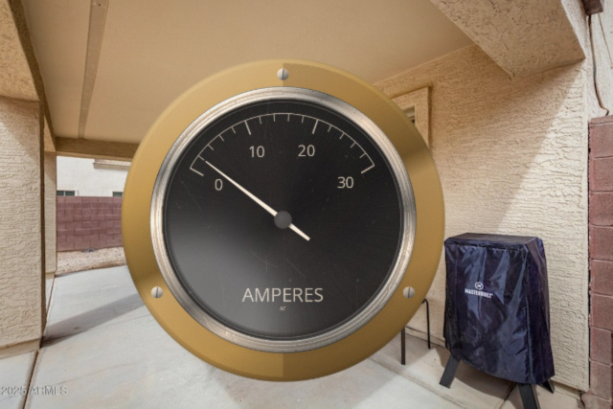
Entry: 2 A
